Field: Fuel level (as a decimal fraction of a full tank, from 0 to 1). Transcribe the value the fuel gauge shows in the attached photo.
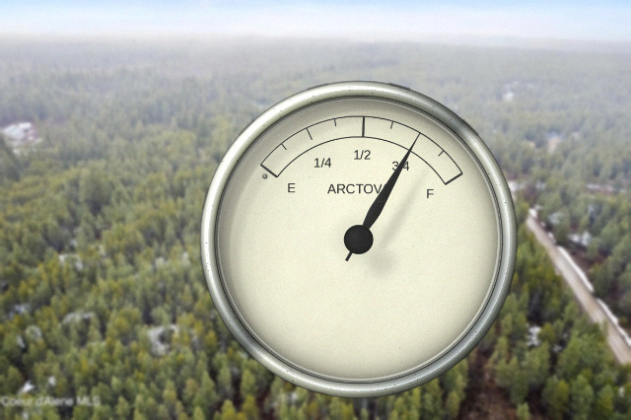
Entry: 0.75
